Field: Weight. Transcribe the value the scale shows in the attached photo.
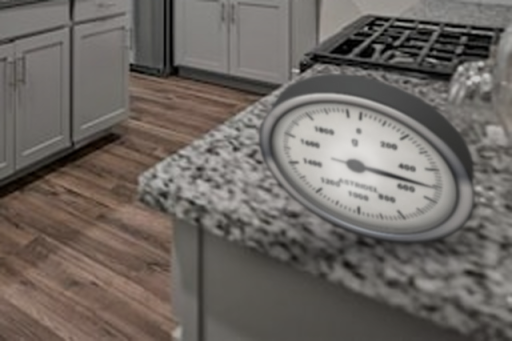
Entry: 500 g
